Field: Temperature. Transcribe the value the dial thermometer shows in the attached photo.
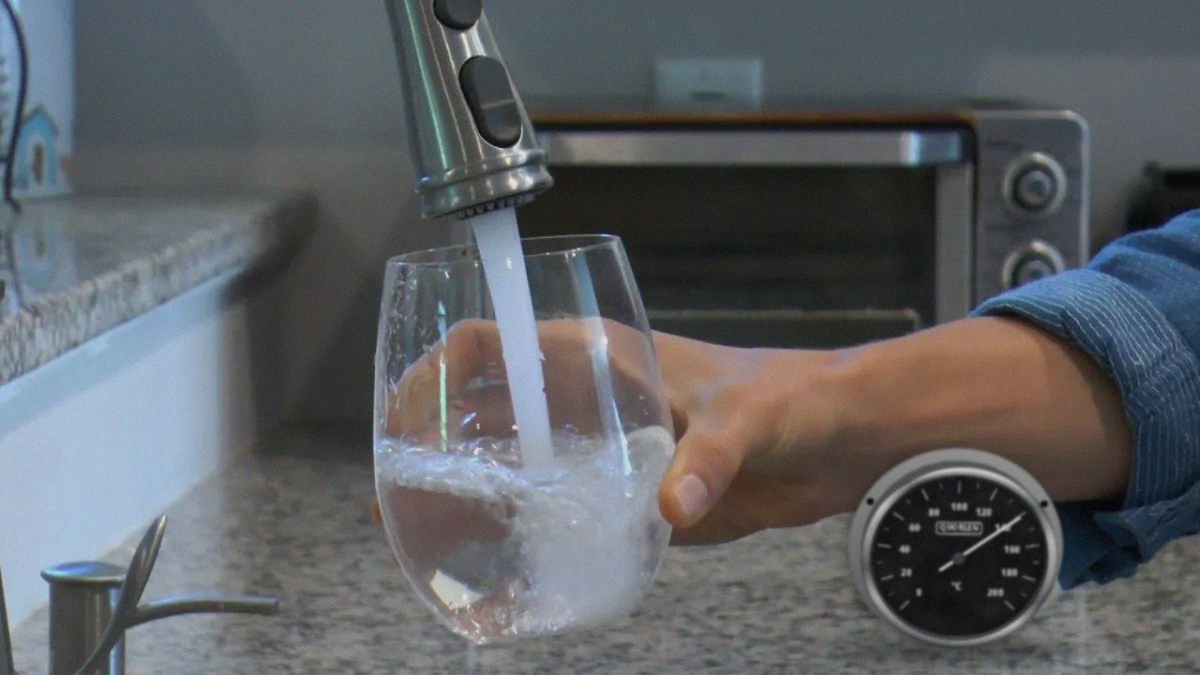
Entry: 140 °C
